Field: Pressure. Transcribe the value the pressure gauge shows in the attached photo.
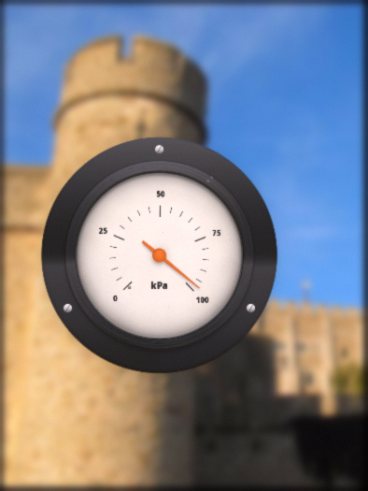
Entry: 97.5 kPa
